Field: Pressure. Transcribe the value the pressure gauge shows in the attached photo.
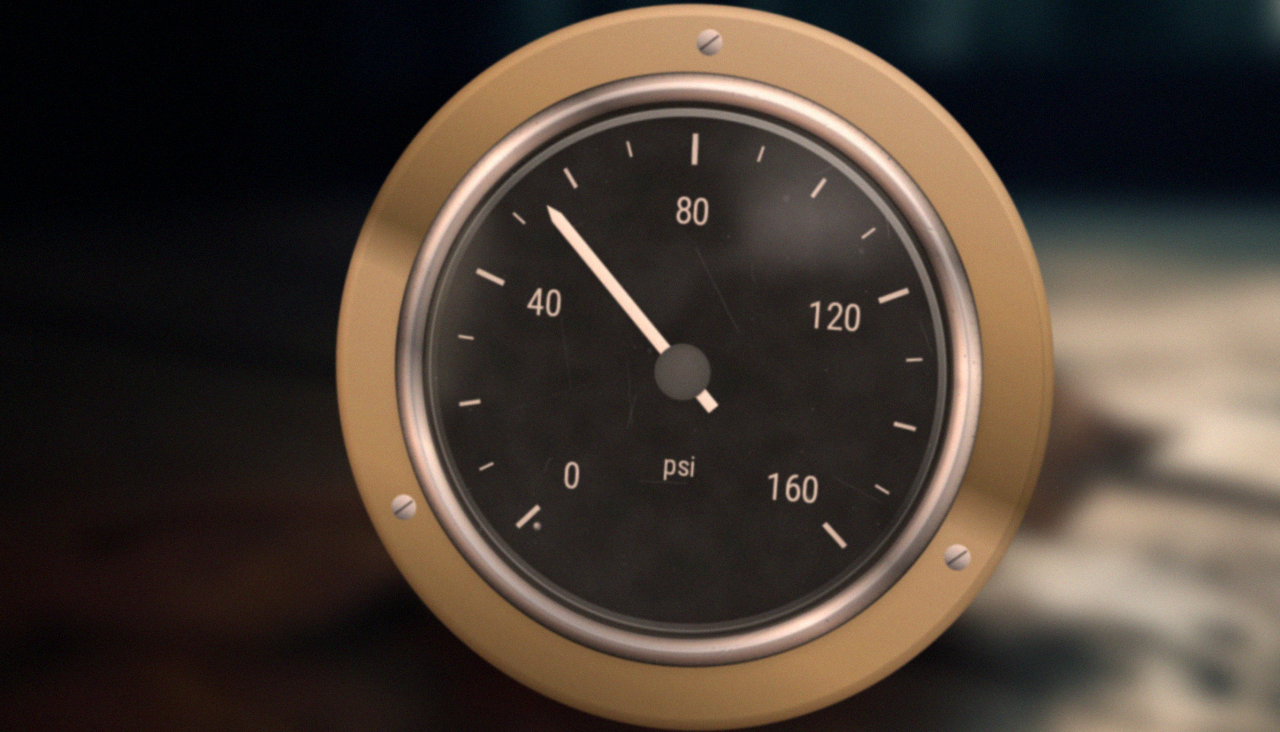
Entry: 55 psi
